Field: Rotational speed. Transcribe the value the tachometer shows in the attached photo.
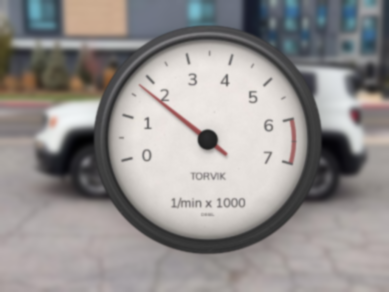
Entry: 1750 rpm
